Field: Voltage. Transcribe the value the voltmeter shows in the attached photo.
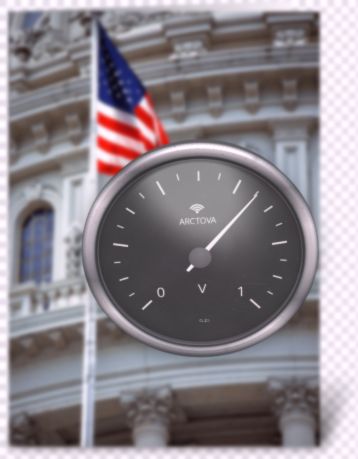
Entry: 0.65 V
